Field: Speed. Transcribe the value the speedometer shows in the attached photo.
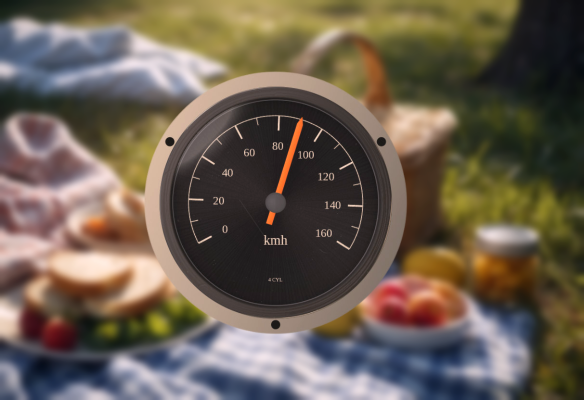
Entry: 90 km/h
